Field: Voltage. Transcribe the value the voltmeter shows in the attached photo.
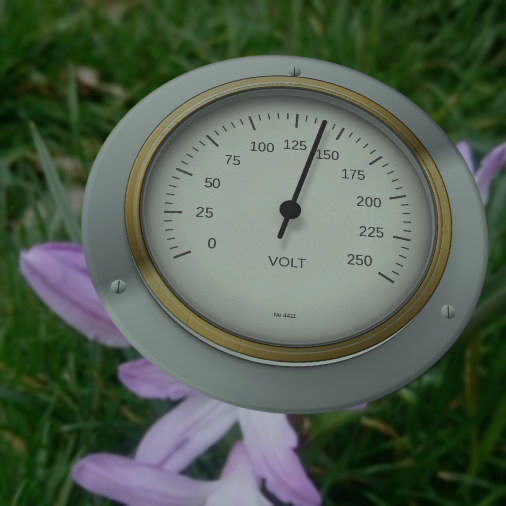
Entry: 140 V
